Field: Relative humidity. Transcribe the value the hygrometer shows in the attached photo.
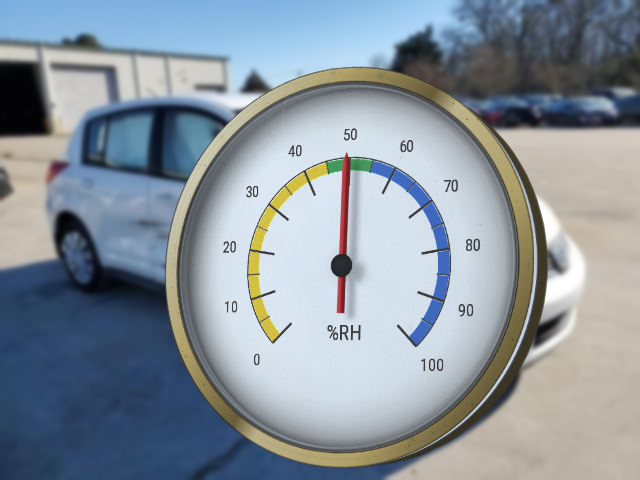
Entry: 50 %
